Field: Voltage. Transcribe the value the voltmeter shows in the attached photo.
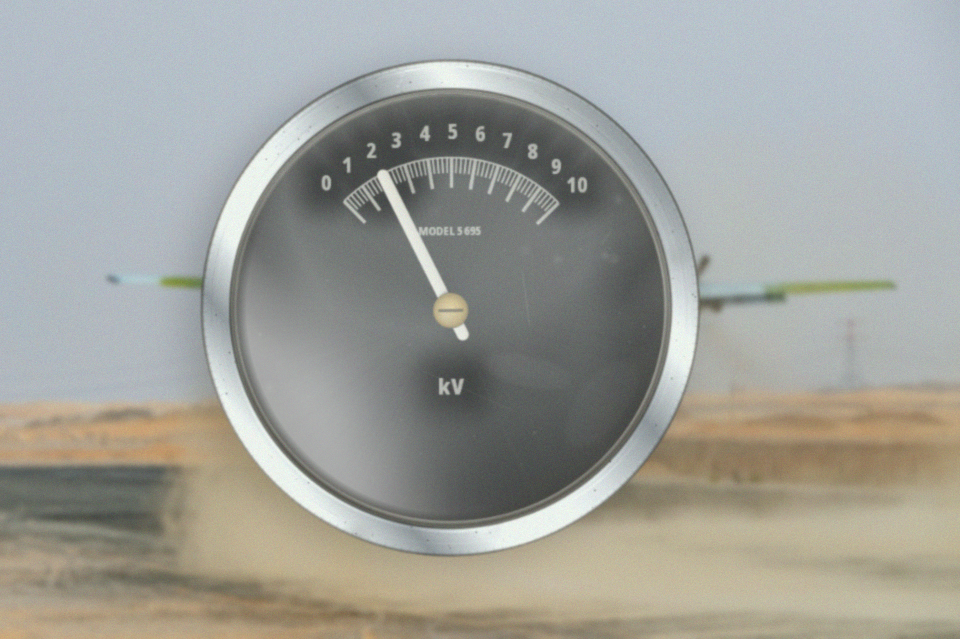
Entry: 2 kV
